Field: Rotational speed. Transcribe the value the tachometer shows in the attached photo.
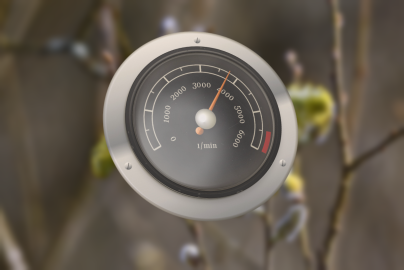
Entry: 3750 rpm
